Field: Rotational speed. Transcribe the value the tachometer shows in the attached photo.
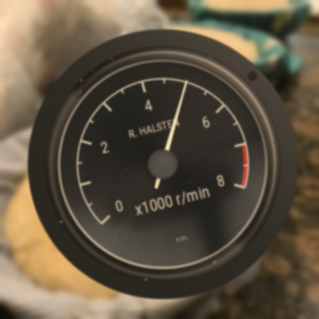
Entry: 5000 rpm
